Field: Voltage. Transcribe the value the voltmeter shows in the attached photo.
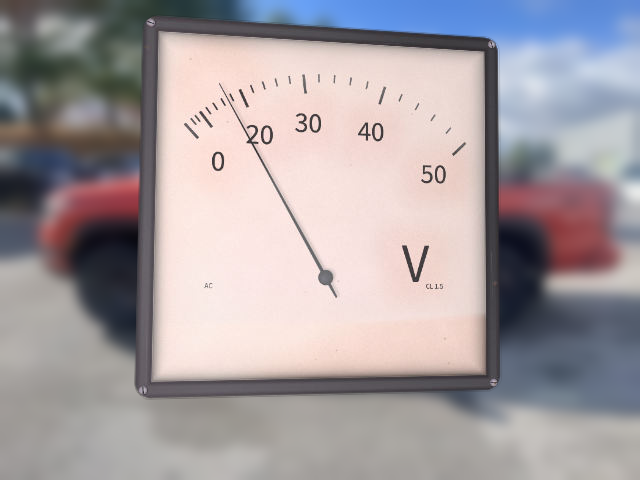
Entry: 17 V
